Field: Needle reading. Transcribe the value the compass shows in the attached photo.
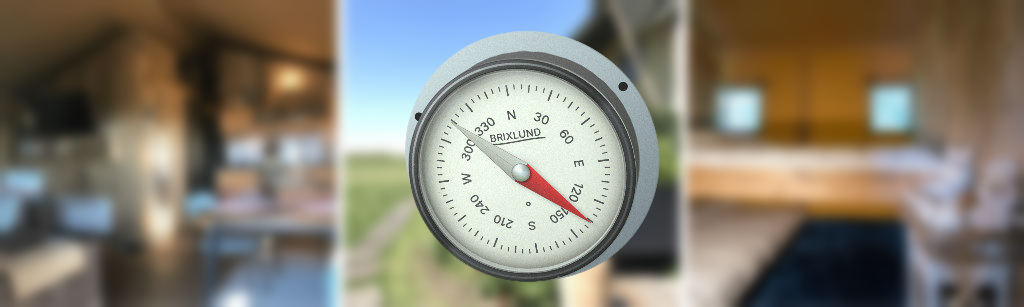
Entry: 135 °
